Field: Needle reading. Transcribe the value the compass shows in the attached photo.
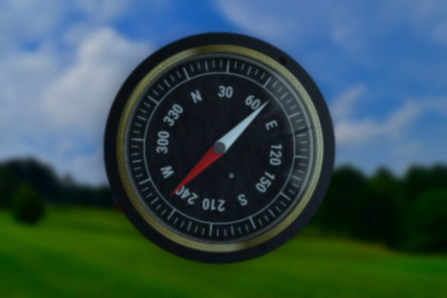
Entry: 250 °
